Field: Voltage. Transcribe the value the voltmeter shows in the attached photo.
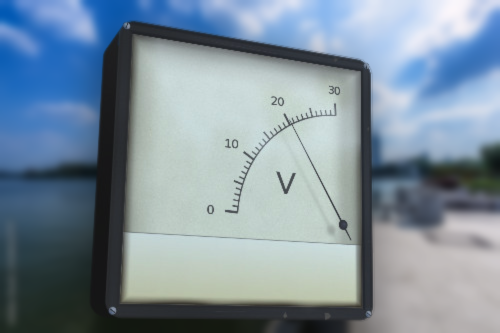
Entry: 20 V
